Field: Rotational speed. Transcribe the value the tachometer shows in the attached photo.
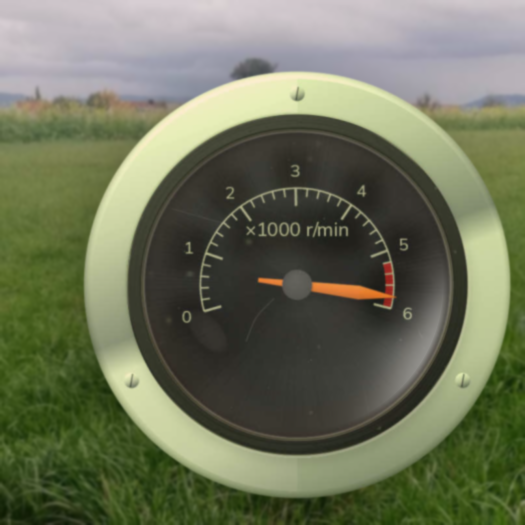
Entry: 5800 rpm
